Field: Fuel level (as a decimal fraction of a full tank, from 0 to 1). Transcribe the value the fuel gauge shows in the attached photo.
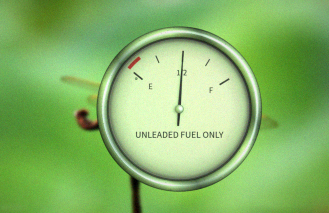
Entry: 0.5
